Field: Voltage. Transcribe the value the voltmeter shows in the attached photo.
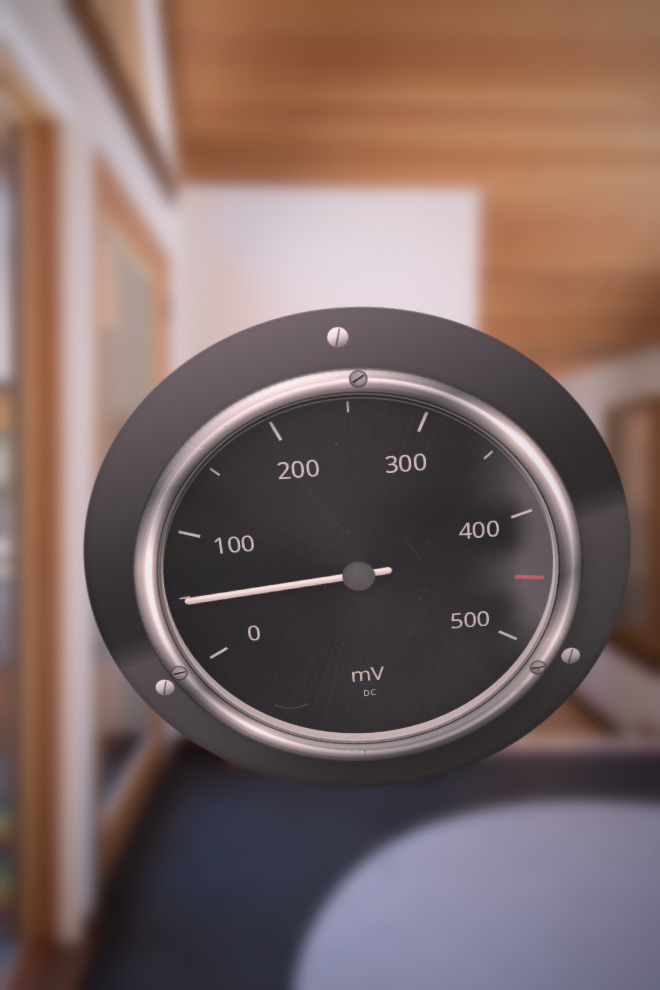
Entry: 50 mV
